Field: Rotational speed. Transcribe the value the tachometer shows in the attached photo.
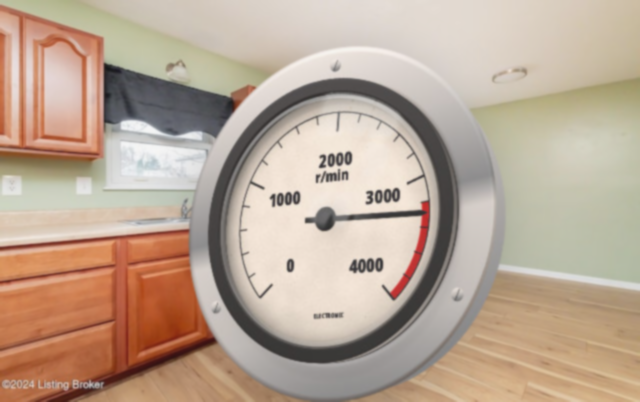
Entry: 3300 rpm
